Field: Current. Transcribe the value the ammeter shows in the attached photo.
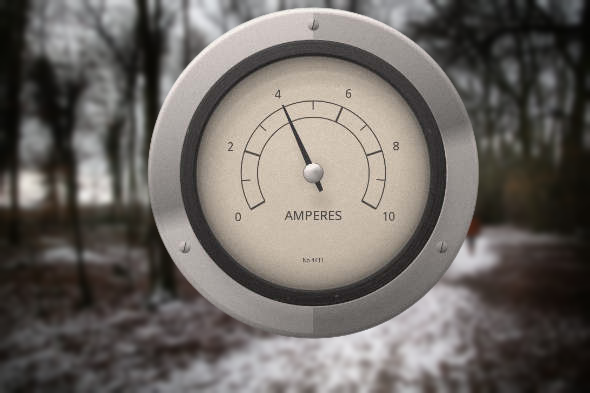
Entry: 4 A
